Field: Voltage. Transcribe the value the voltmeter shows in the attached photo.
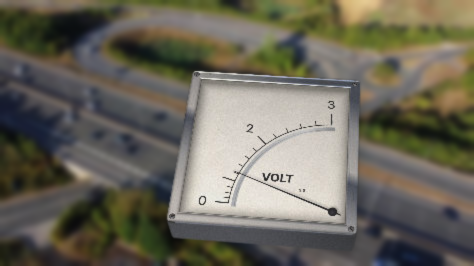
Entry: 1.2 V
